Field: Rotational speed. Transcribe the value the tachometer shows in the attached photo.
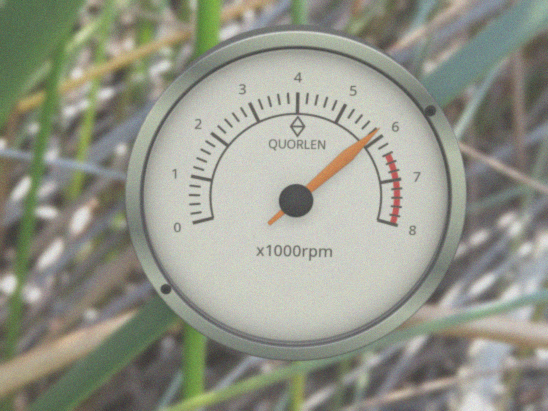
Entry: 5800 rpm
